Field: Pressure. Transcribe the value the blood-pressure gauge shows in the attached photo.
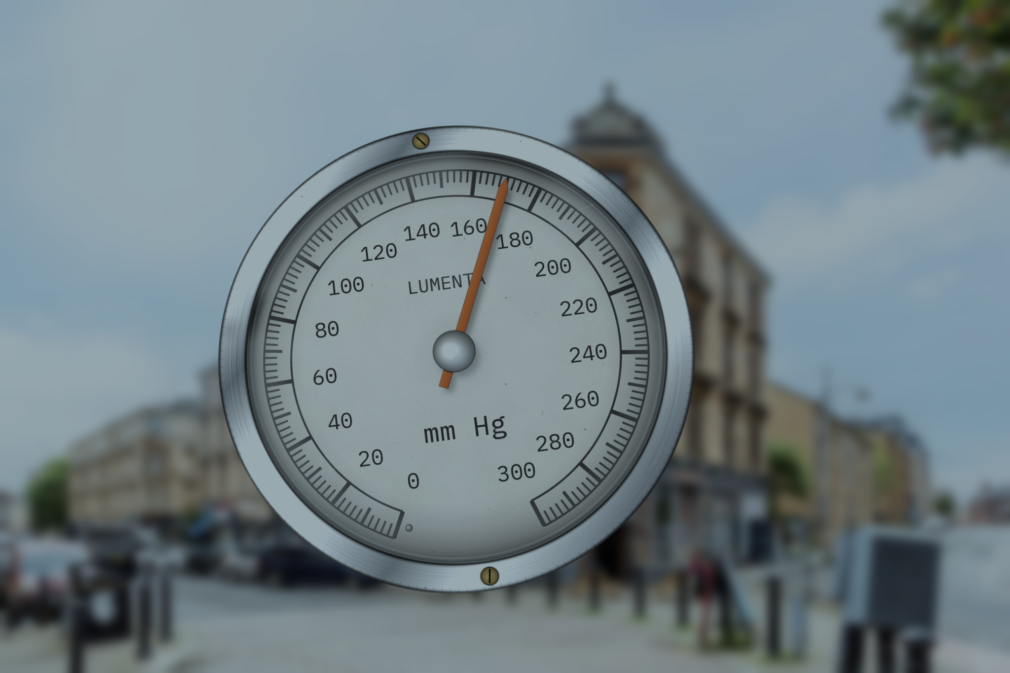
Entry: 170 mmHg
